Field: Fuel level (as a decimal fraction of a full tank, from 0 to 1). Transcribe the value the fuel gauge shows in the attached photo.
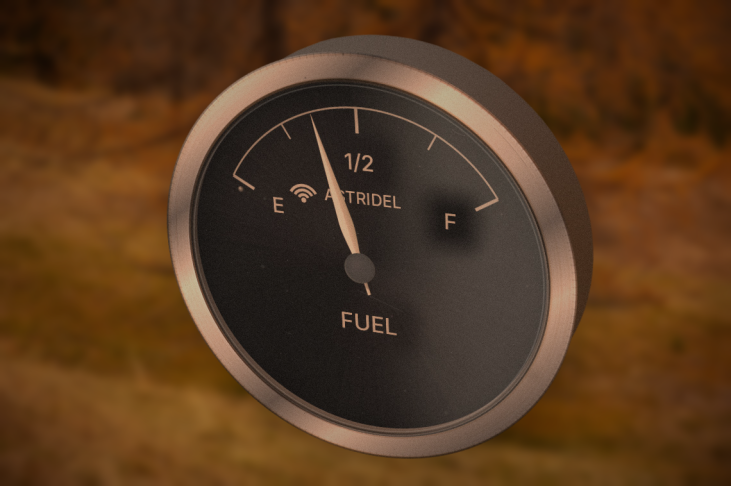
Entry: 0.375
